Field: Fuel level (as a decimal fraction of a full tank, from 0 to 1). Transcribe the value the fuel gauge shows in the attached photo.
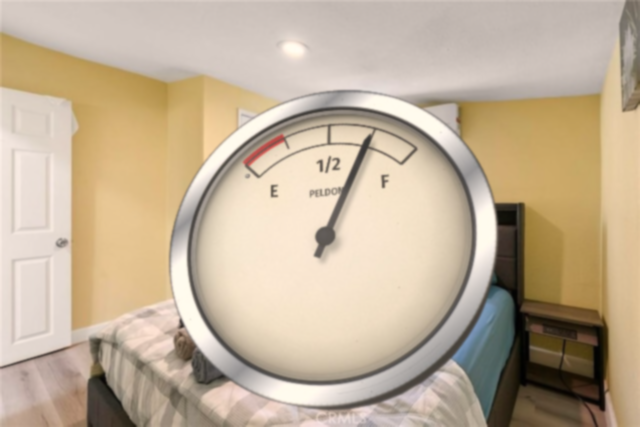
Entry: 0.75
